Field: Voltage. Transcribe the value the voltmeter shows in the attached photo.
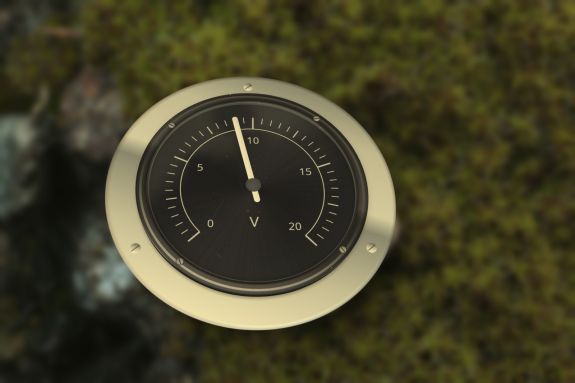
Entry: 9 V
